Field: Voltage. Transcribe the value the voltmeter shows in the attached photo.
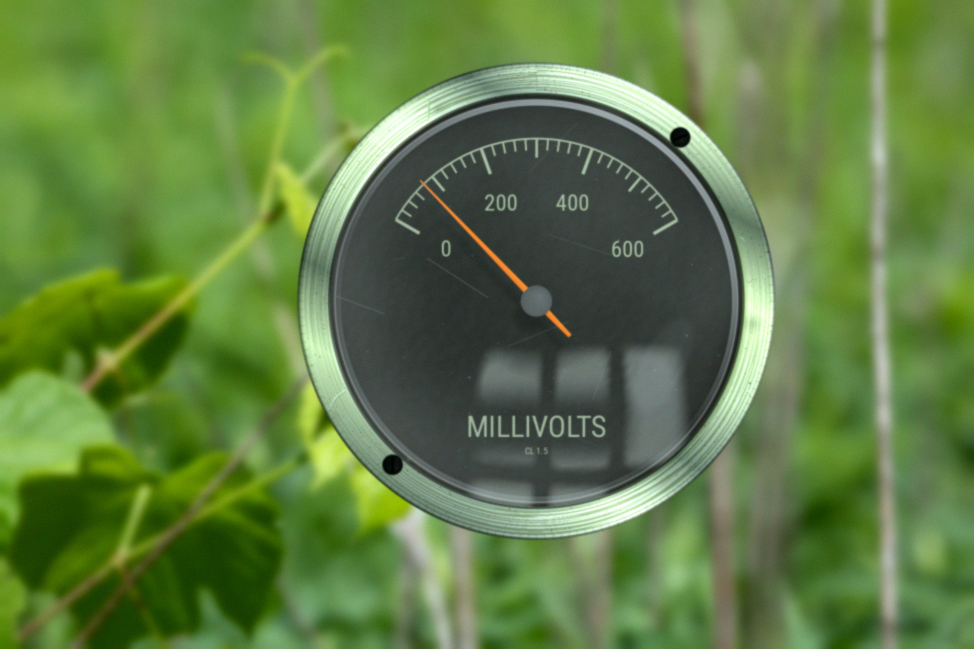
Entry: 80 mV
